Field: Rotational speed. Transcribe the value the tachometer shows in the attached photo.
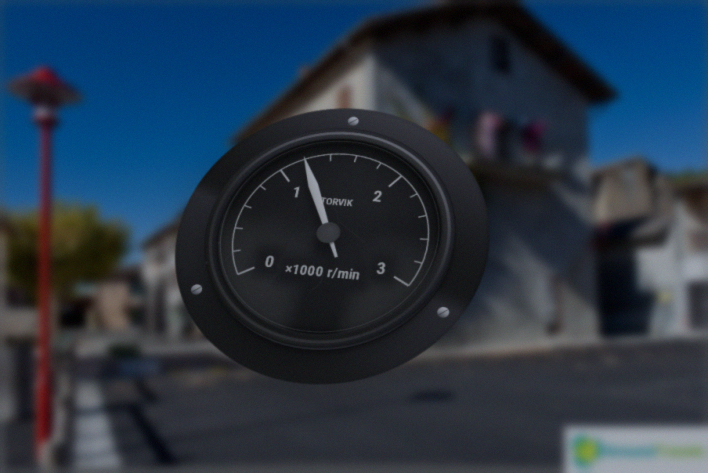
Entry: 1200 rpm
